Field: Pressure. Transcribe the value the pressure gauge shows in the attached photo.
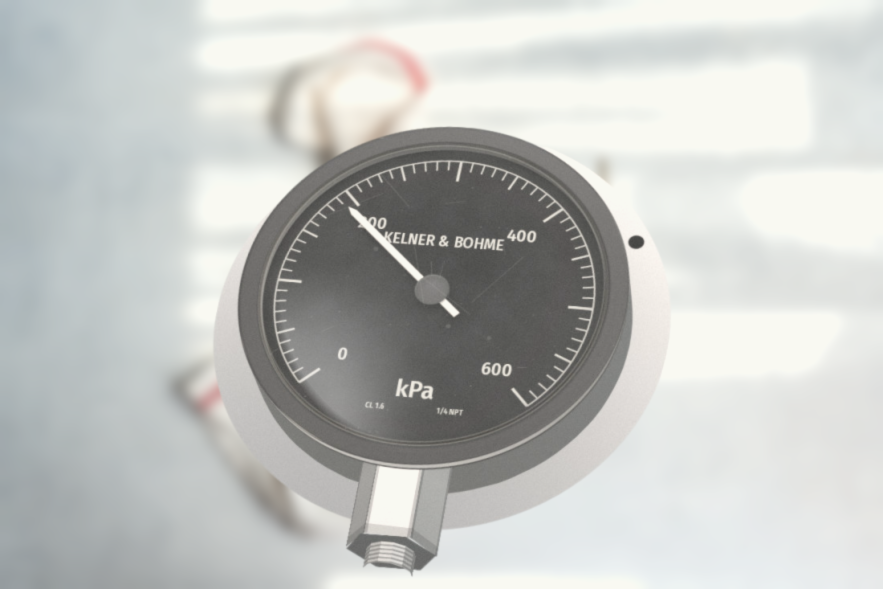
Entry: 190 kPa
